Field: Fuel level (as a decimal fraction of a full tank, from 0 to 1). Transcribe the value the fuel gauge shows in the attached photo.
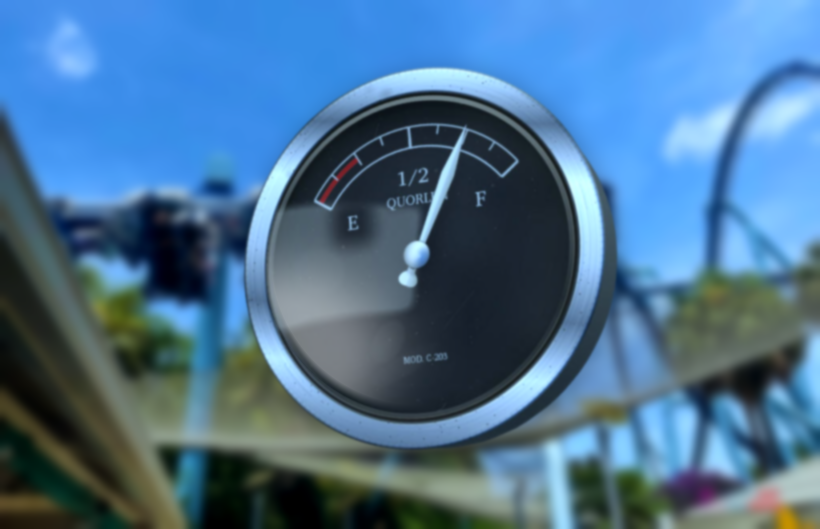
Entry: 0.75
